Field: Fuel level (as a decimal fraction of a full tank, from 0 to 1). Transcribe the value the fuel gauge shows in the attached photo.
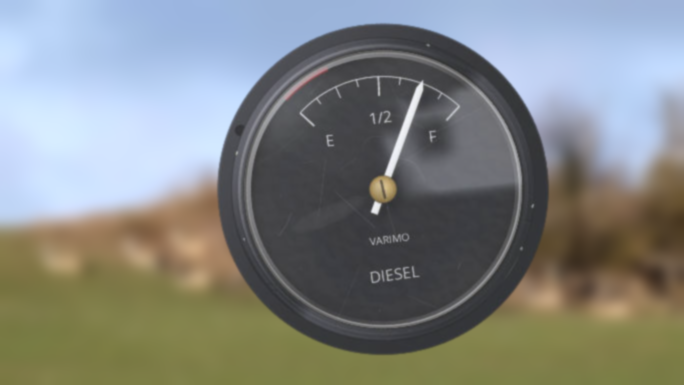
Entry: 0.75
